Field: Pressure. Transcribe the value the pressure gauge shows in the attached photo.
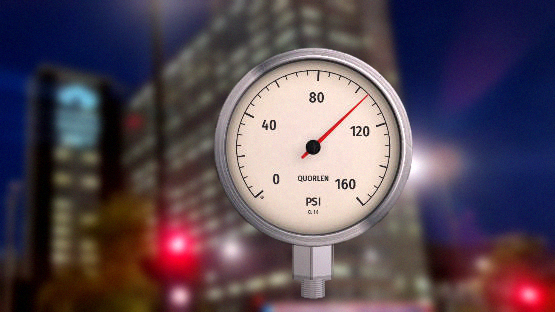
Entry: 105 psi
